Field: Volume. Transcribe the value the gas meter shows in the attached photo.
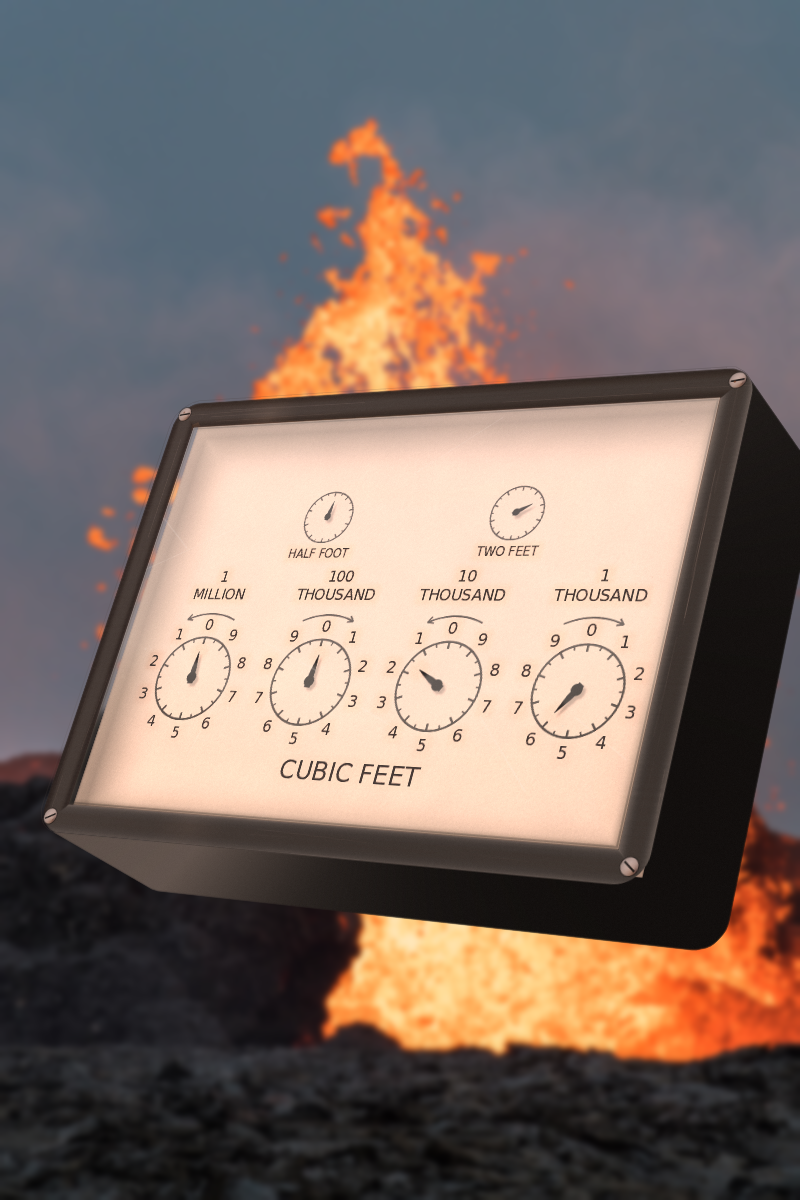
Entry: 1600 ft³
